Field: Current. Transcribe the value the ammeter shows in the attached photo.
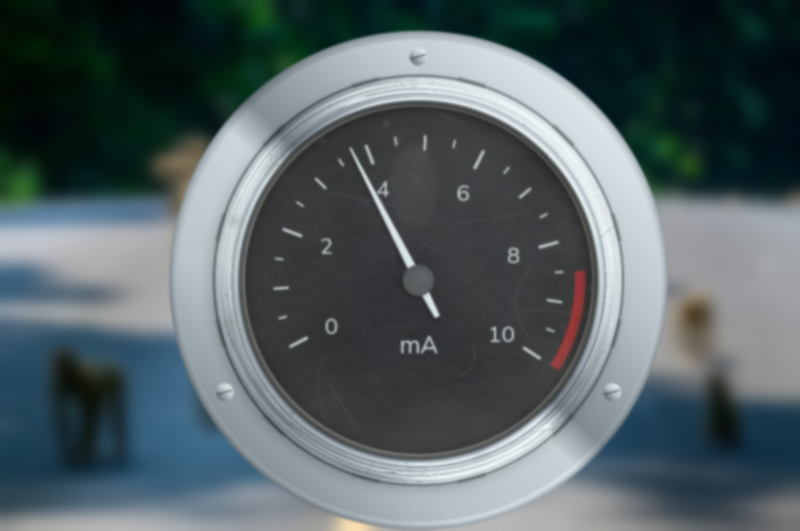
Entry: 3.75 mA
